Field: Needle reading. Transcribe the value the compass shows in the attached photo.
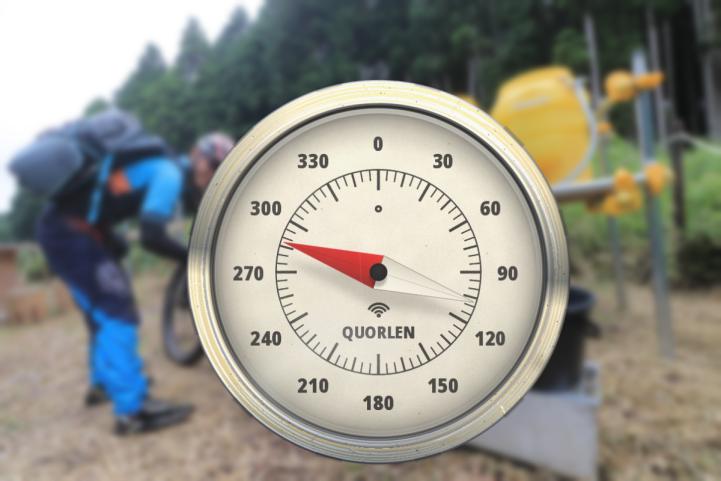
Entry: 287.5 °
